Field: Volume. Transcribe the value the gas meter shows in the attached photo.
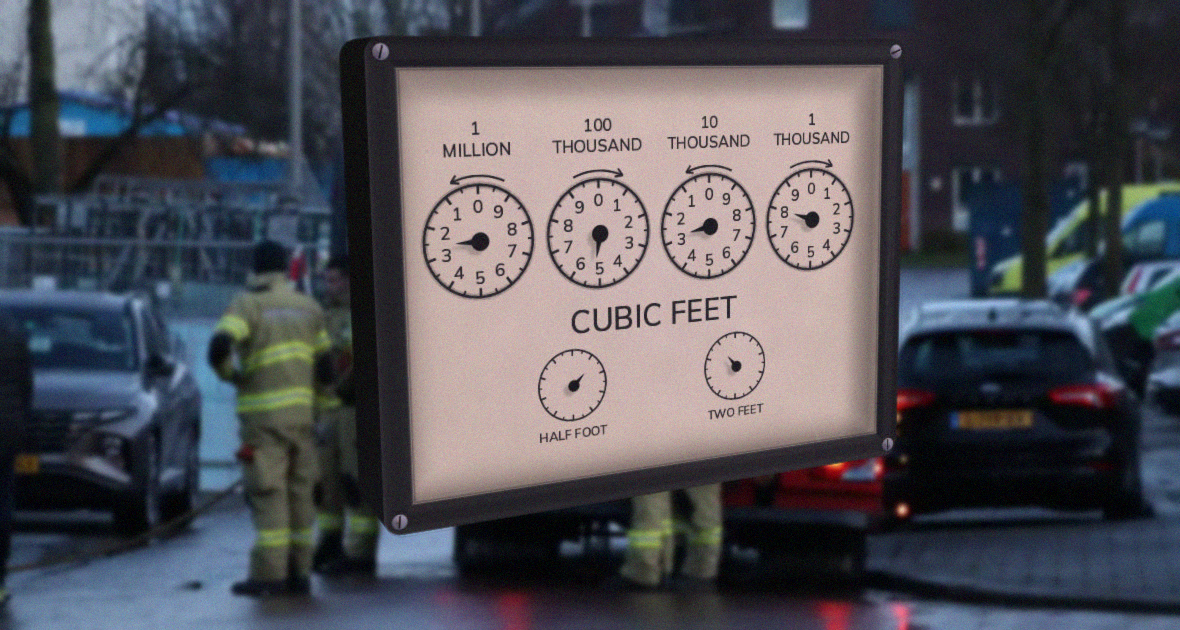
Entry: 252800 ft³
